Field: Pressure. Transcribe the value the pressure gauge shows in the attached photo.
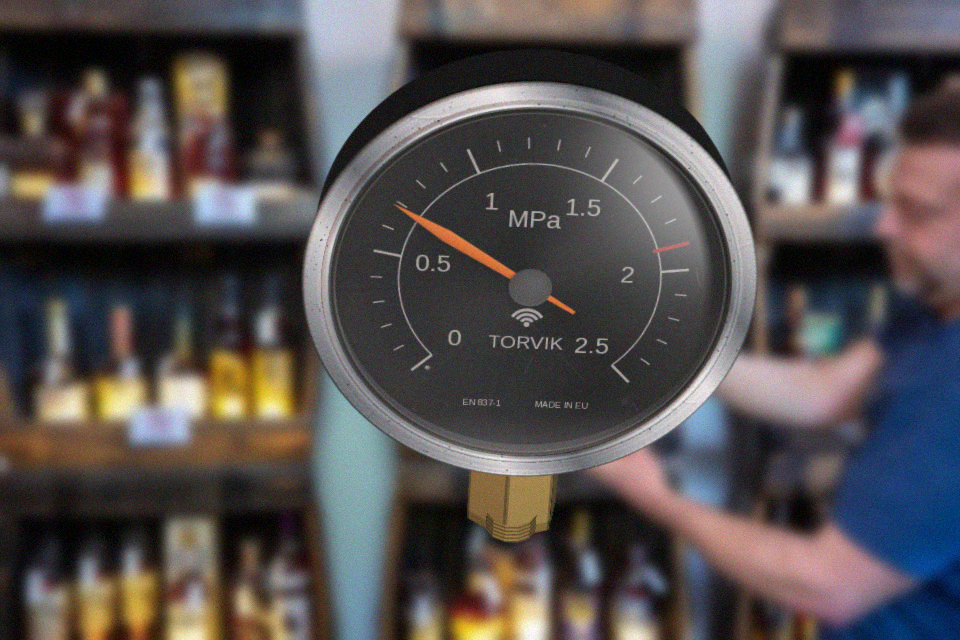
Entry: 0.7 MPa
